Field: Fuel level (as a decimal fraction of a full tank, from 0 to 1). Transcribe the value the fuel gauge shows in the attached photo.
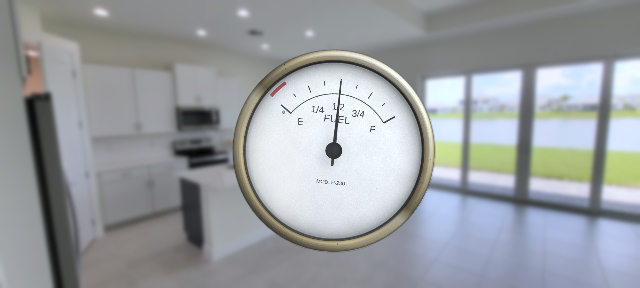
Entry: 0.5
